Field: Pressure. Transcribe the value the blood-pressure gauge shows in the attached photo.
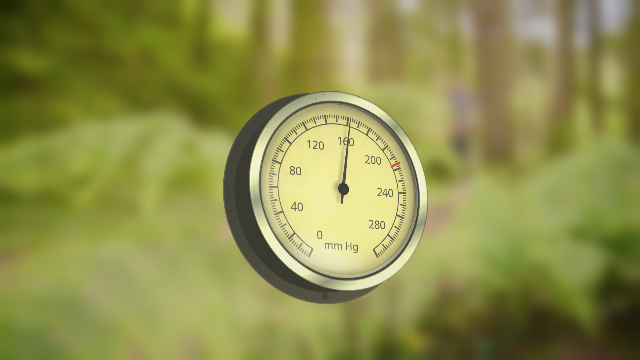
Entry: 160 mmHg
